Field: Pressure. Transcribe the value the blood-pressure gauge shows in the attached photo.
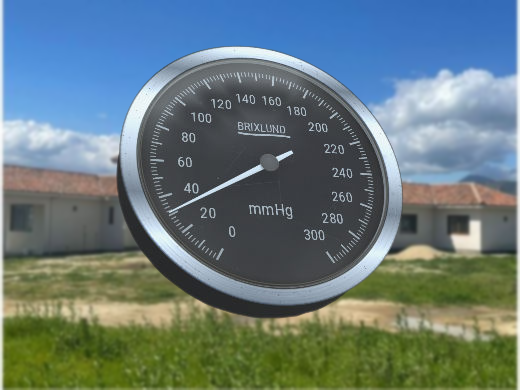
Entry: 30 mmHg
